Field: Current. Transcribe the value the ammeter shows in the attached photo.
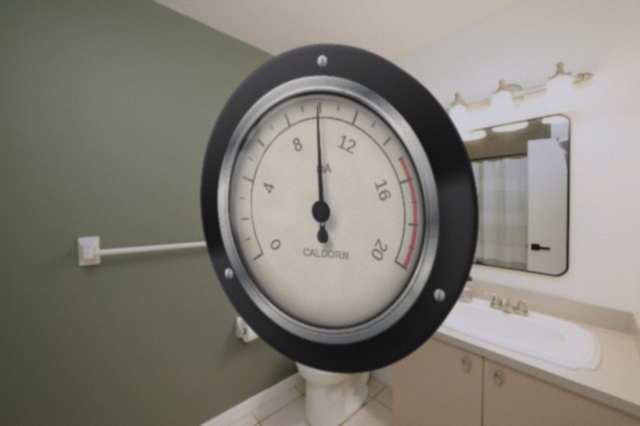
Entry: 10 mA
